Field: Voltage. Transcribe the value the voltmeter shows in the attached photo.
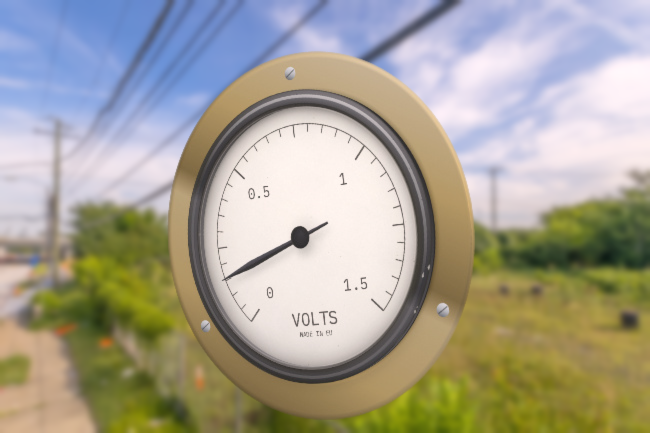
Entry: 0.15 V
